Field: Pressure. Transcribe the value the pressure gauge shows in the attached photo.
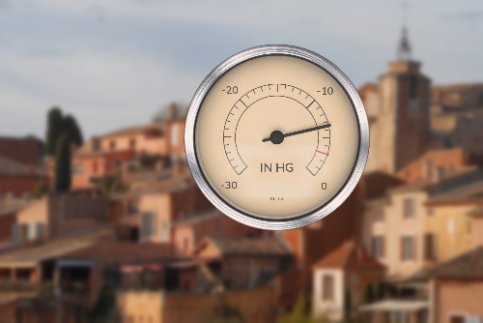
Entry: -6.5 inHg
